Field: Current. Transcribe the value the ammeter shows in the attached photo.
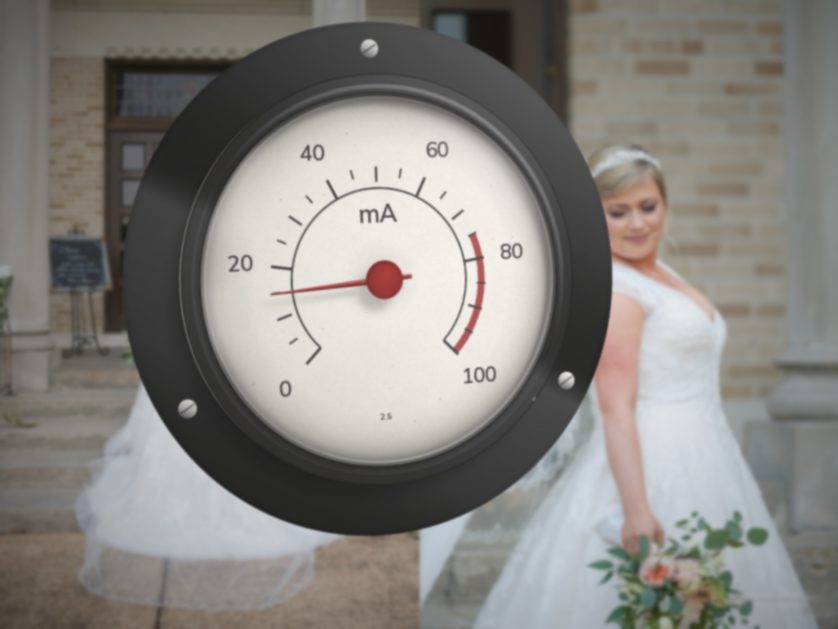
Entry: 15 mA
